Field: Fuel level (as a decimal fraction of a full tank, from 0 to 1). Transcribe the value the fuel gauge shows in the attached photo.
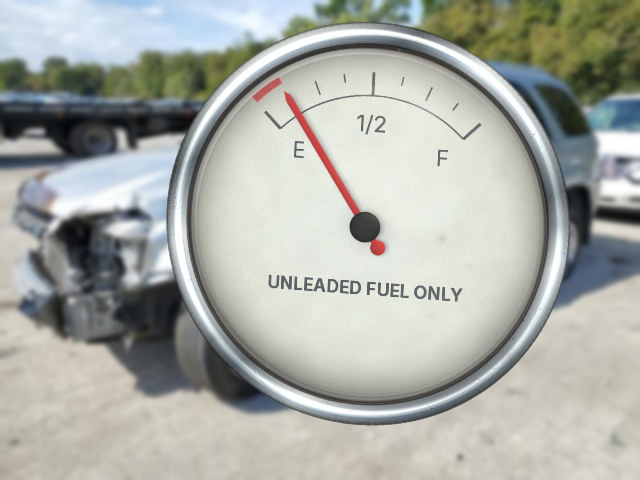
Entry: 0.125
